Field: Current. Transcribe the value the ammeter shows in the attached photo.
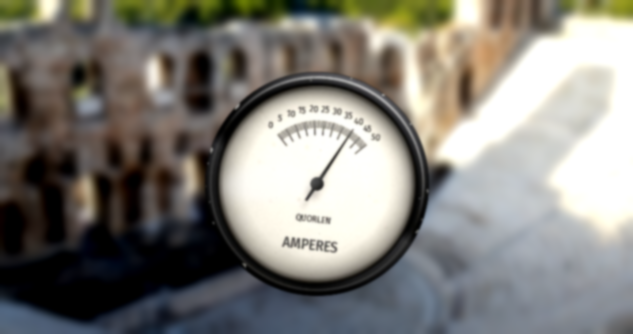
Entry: 40 A
